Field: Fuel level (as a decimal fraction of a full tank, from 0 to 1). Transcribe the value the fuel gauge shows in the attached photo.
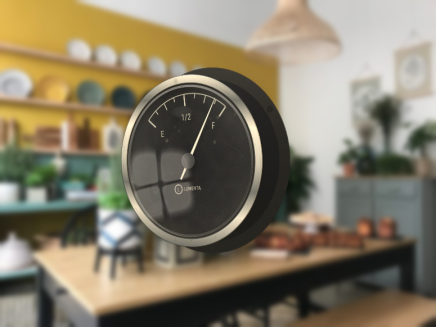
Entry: 0.875
